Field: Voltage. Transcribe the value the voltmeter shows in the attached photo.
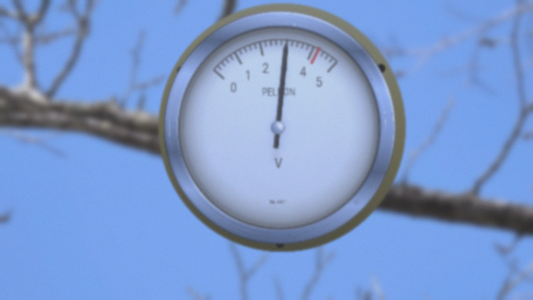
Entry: 3 V
